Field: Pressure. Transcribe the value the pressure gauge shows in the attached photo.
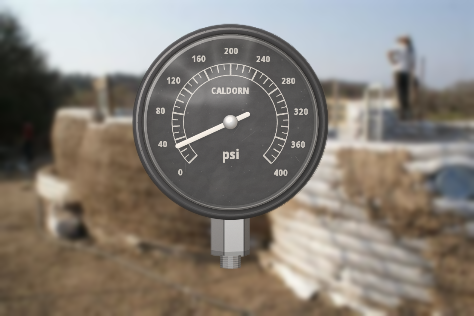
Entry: 30 psi
